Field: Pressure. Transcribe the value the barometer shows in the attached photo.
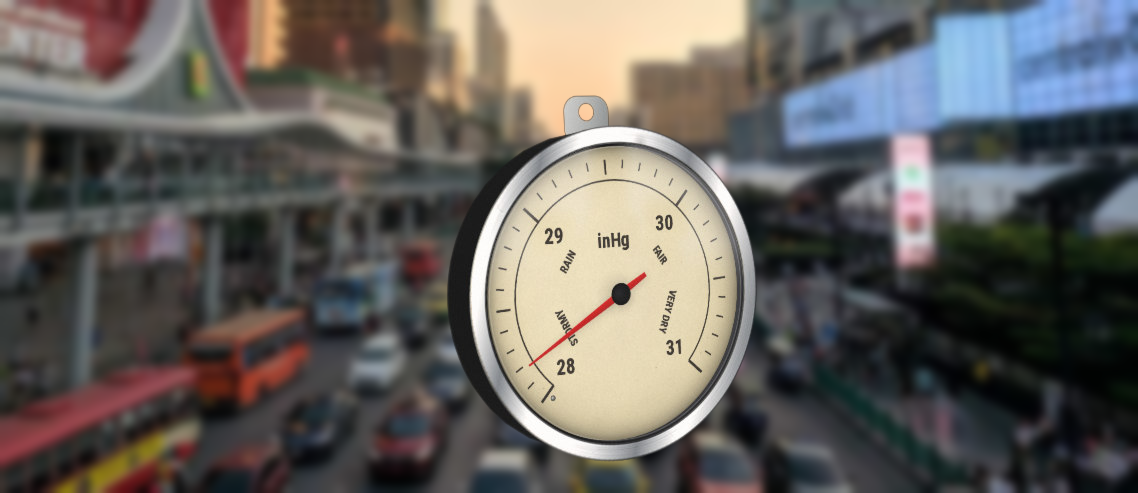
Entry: 28.2 inHg
